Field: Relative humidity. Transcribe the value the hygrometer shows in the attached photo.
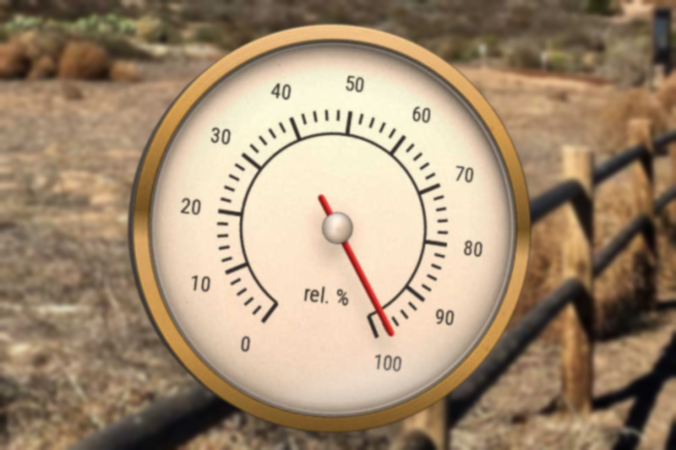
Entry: 98 %
